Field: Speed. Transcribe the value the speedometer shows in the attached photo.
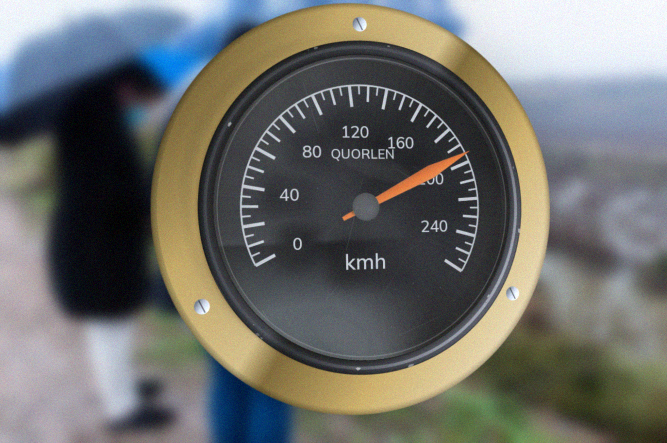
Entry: 195 km/h
